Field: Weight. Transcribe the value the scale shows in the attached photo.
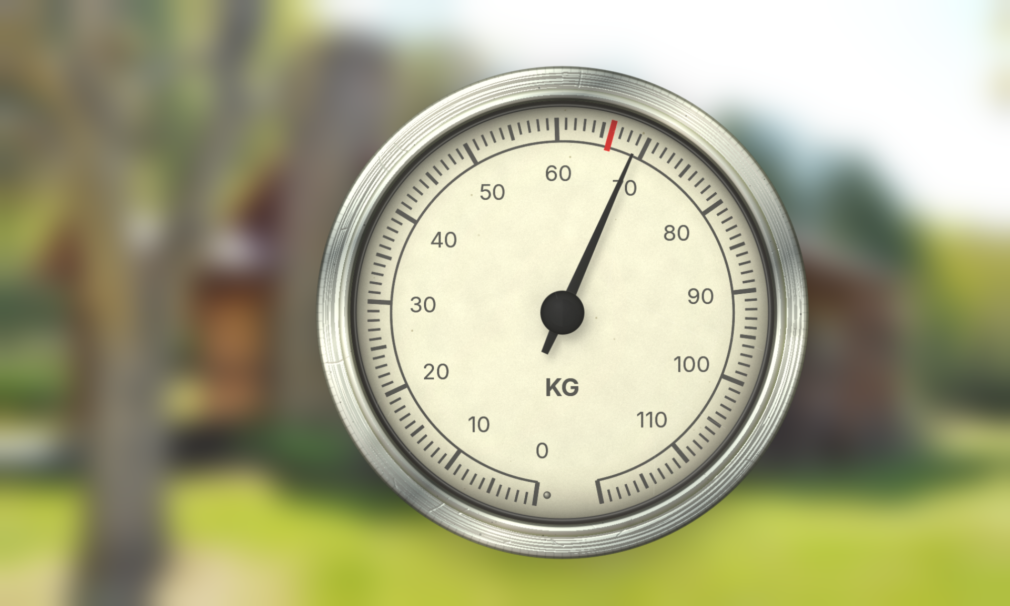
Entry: 69 kg
